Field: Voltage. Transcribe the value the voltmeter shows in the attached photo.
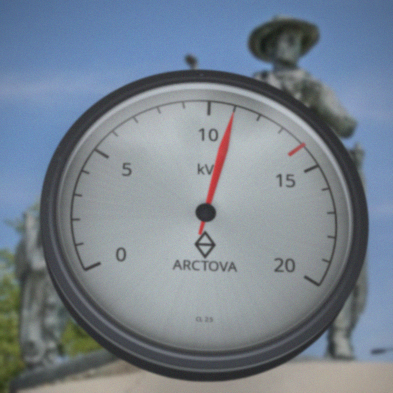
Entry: 11 kV
